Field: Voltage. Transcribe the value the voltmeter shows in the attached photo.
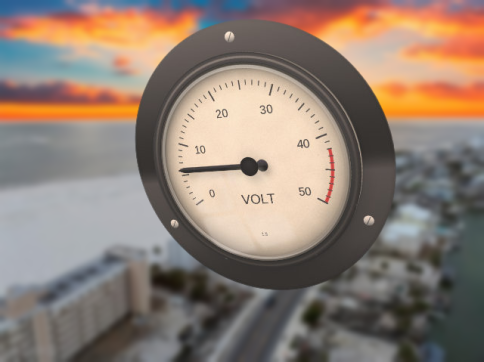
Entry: 6 V
